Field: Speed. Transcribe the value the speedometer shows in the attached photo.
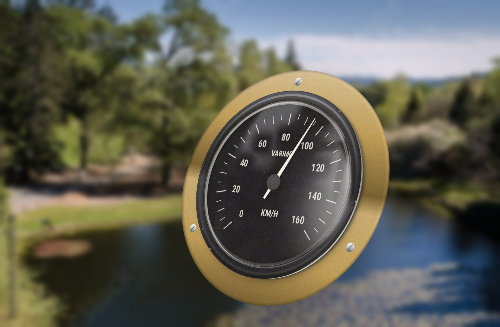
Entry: 95 km/h
